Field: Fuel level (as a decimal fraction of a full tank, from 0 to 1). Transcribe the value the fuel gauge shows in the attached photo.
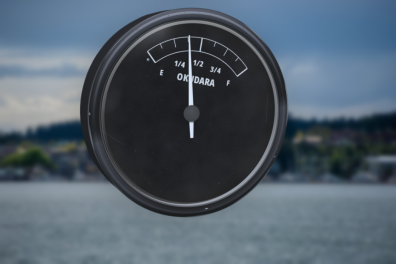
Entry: 0.375
